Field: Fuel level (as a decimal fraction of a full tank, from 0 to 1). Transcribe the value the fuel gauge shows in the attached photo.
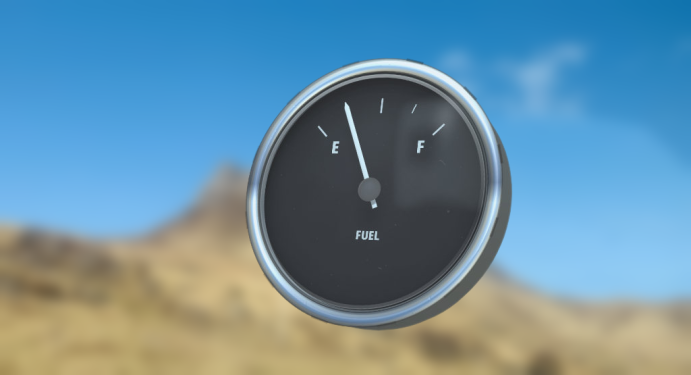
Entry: 0.25
